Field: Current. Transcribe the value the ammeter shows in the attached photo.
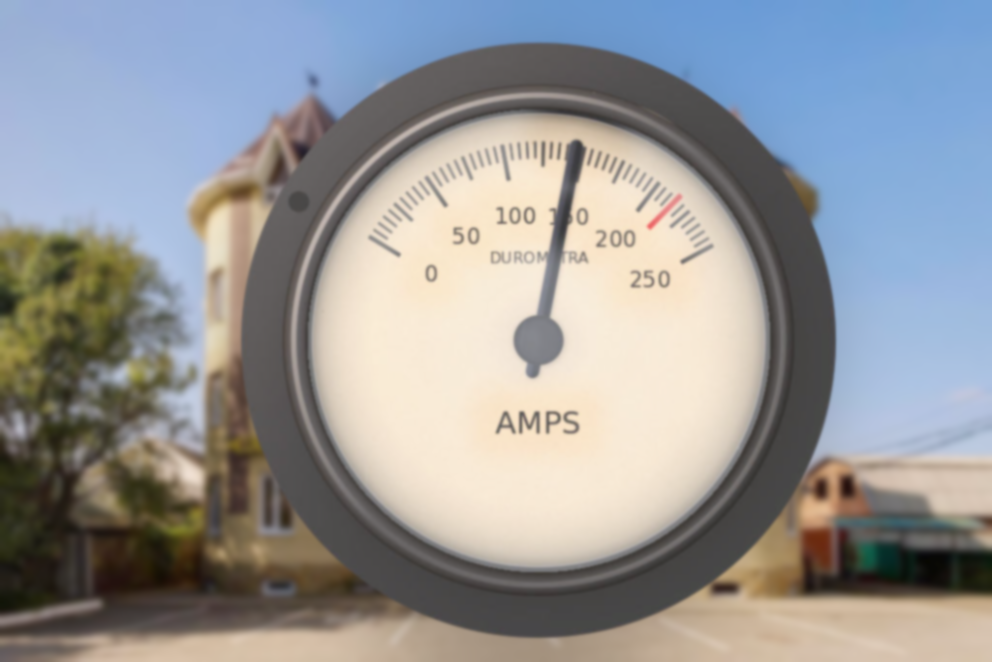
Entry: 145 A
